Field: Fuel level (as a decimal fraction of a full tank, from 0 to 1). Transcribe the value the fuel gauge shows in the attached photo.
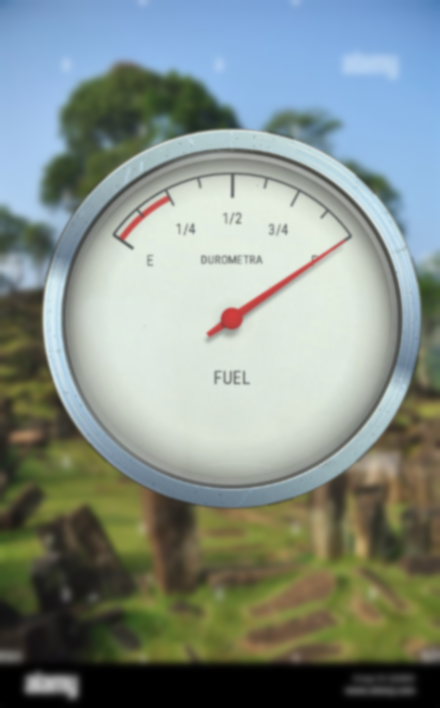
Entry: 1
